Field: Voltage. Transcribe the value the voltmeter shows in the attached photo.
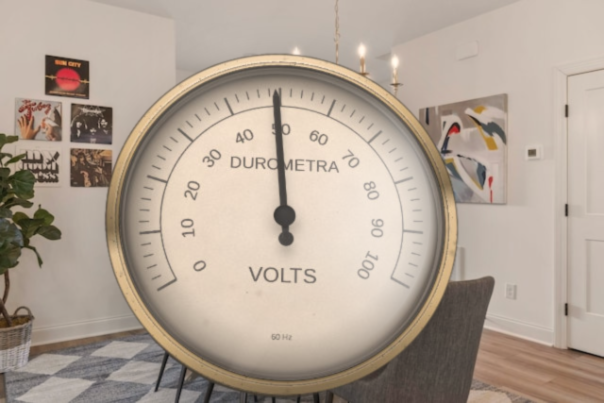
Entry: 49 V
